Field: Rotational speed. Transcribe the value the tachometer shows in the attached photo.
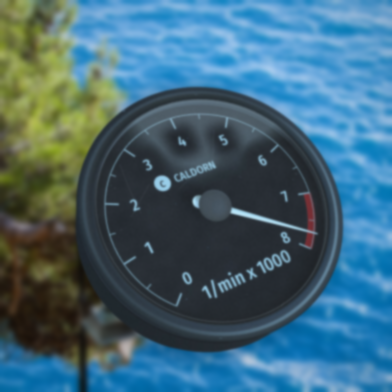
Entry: 7750 rpm
